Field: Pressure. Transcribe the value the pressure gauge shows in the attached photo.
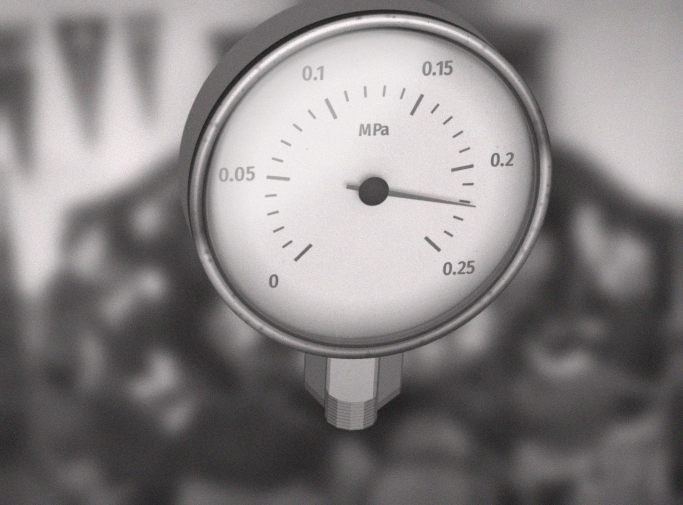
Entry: 0.22 MPa
